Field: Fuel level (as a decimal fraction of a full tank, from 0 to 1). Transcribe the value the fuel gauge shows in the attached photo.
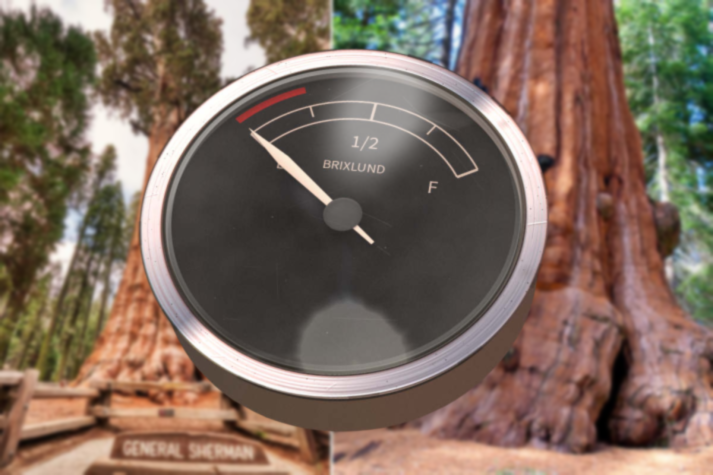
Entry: 0
